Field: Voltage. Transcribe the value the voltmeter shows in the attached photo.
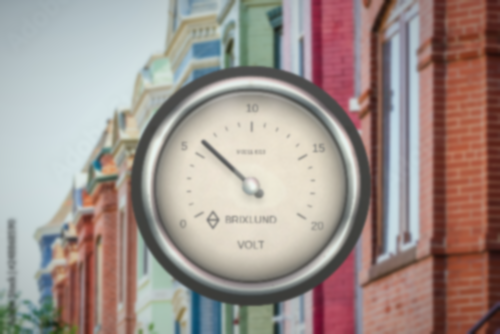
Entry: 6 V
